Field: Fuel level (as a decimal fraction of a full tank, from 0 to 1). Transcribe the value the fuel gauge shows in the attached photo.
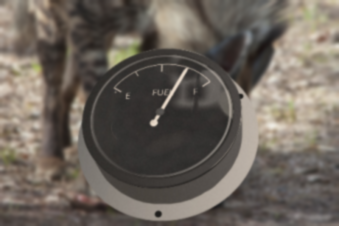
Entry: 0.75
